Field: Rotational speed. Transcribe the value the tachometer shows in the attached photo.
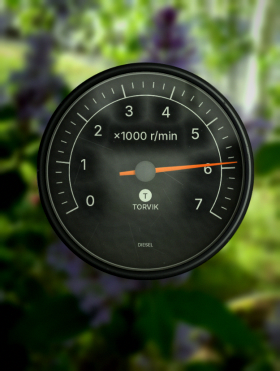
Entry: 5900 rpm
